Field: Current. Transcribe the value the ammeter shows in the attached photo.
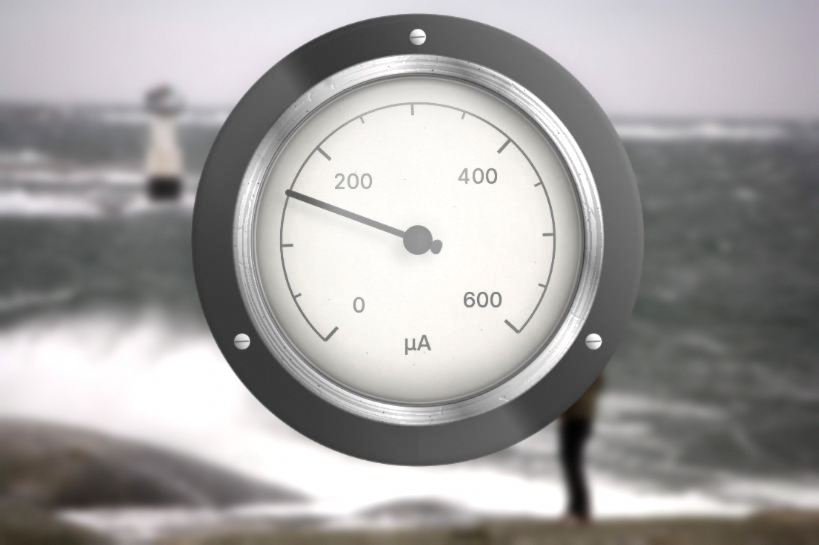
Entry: 150 µA
